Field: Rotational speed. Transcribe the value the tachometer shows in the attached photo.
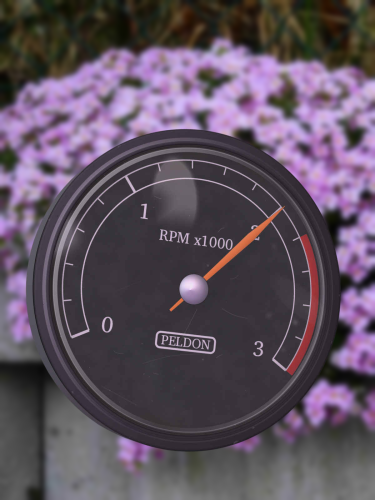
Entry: 2000 rpm
